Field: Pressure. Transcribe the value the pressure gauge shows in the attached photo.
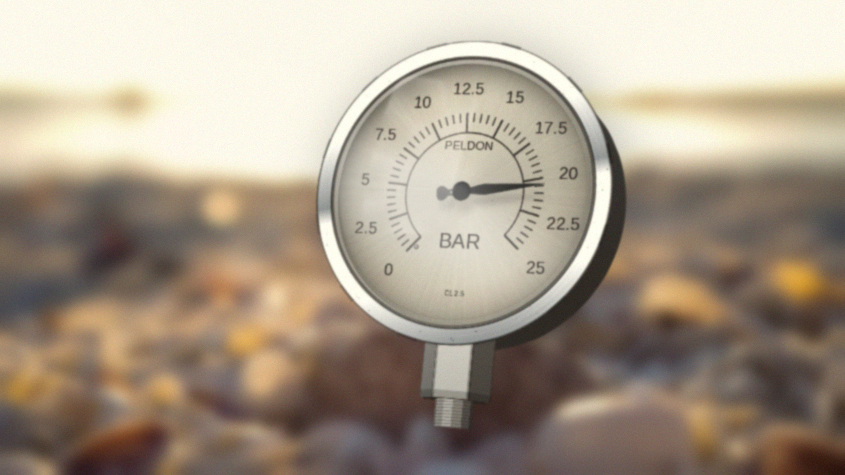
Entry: 20.5 bar
